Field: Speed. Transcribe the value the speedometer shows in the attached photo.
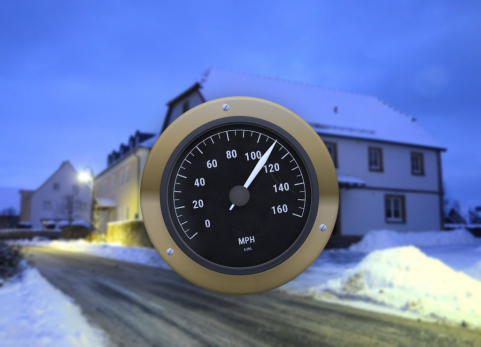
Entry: 110 mph
